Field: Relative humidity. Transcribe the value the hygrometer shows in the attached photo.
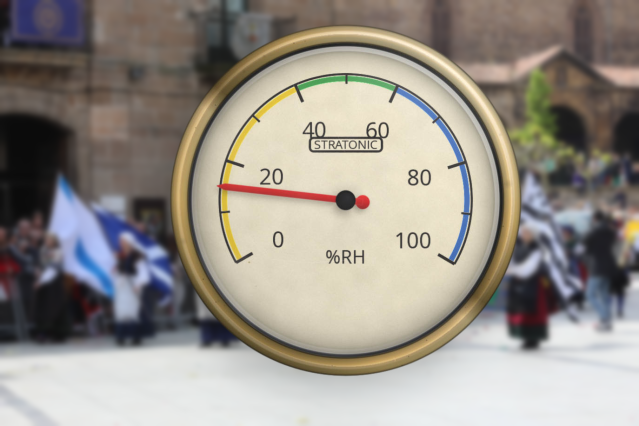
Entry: 15 %
